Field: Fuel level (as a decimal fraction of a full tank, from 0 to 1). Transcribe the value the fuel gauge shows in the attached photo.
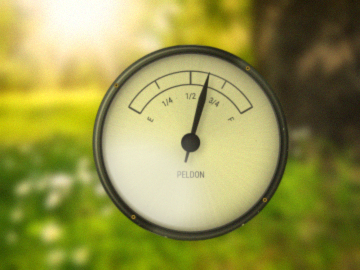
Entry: 0.625
